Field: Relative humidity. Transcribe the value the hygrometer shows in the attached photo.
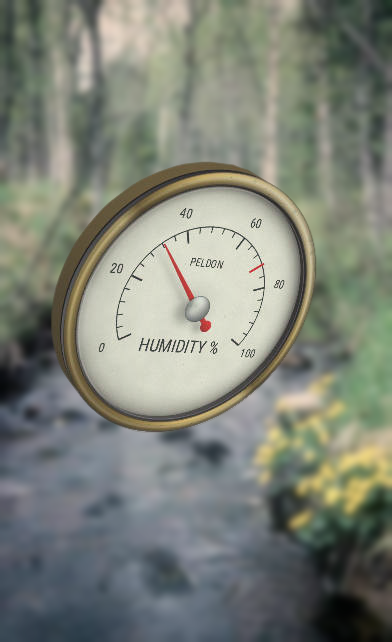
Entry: 32 %
